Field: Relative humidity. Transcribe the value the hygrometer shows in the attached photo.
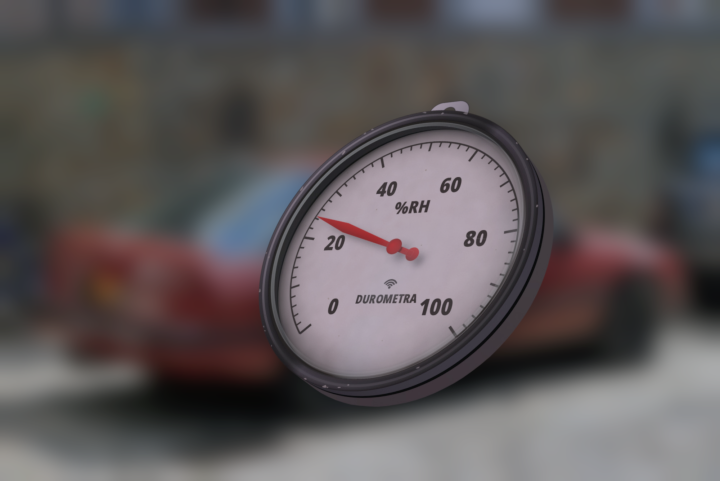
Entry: 24 %
